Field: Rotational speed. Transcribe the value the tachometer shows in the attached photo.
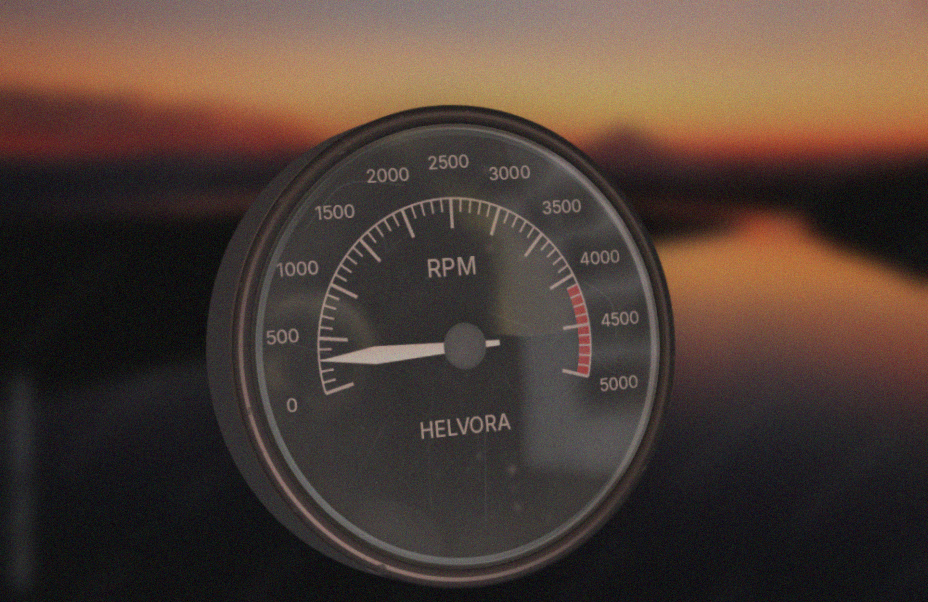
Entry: 300 rpm
